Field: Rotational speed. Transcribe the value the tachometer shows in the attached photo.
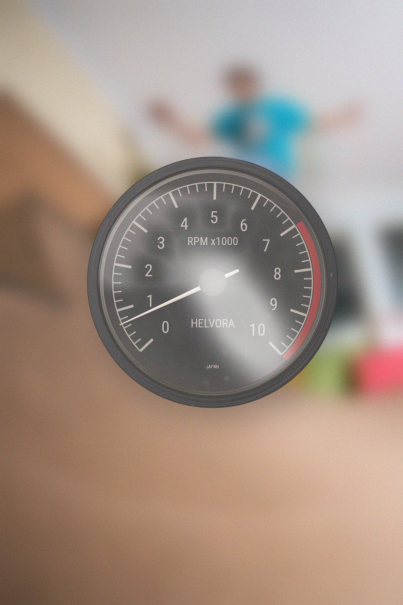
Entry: 700 rpm
